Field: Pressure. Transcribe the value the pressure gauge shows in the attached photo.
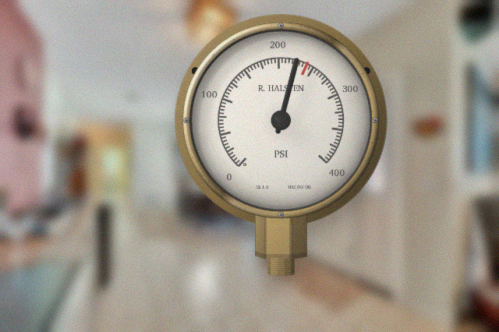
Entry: 225 psi
